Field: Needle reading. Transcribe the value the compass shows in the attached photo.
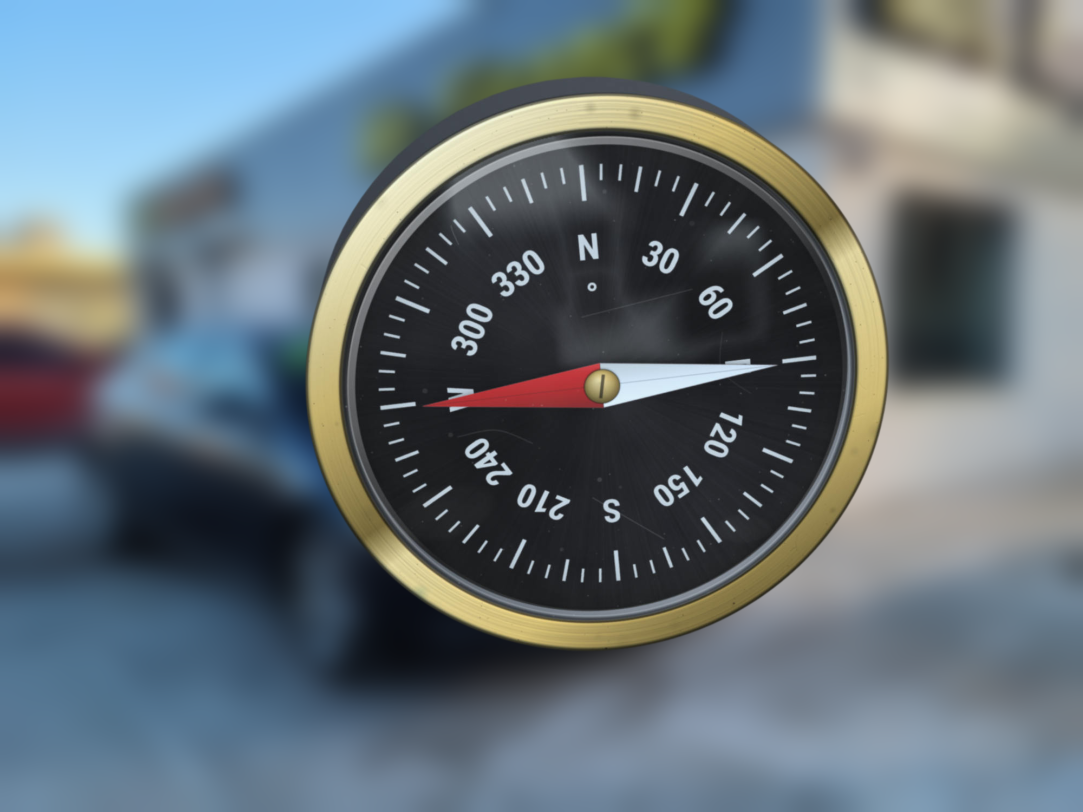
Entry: 270 °
